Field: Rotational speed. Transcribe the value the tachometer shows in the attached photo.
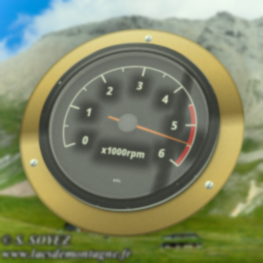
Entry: 5500 rpm
